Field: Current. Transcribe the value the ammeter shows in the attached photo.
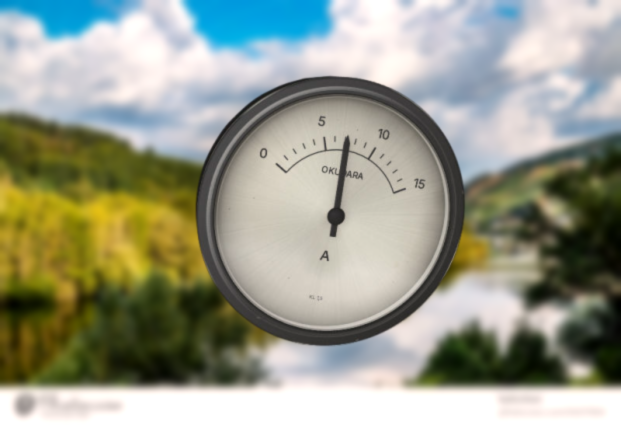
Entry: 7 A
